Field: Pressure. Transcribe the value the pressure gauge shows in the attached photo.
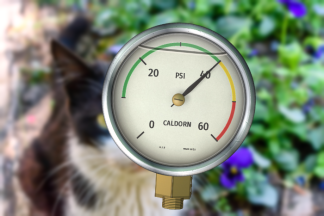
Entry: 40 psi
